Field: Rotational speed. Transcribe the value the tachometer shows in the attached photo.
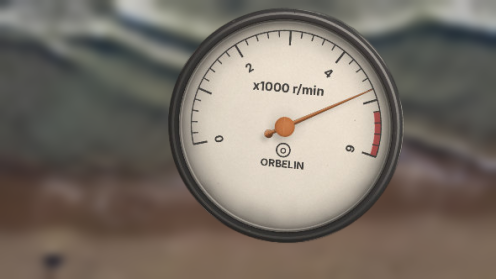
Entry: 4800 rpm
